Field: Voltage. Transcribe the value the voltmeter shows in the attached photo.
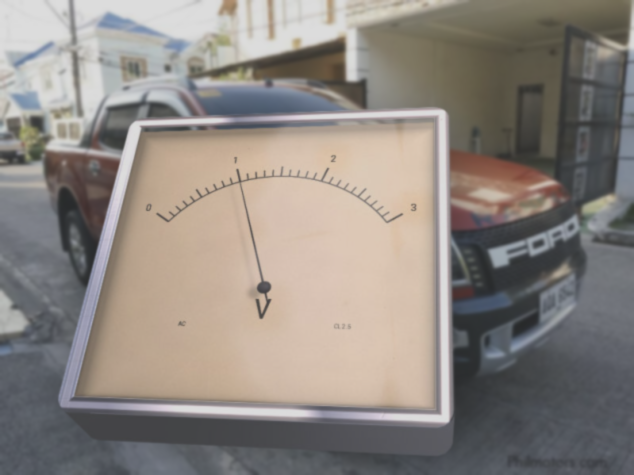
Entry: 1 V
